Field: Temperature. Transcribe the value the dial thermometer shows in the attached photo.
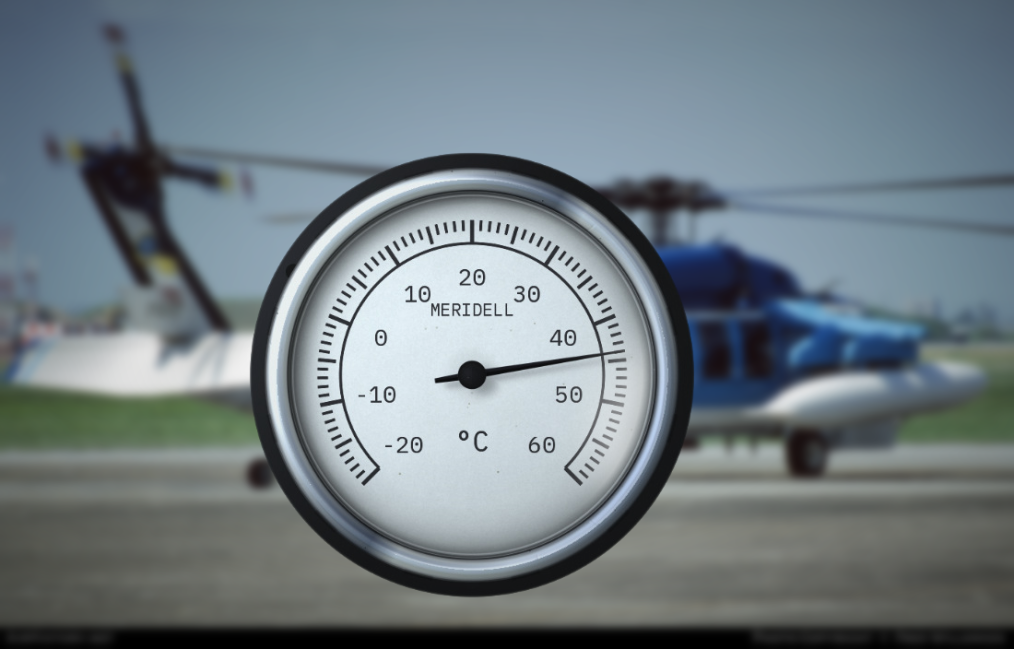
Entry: 44 °C
